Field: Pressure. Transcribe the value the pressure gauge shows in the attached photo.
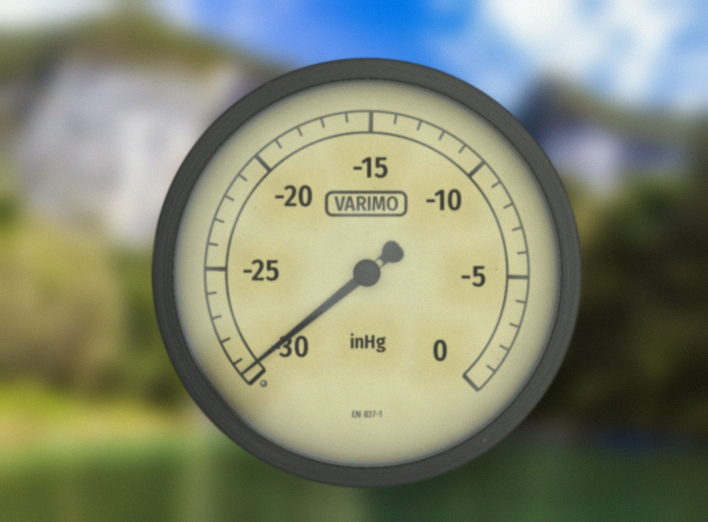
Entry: -29.5 inHg
